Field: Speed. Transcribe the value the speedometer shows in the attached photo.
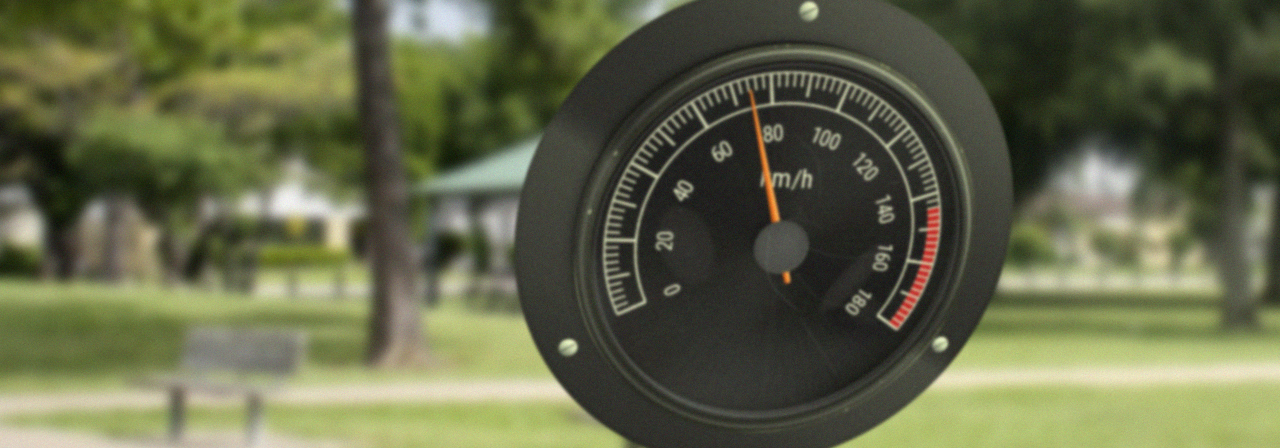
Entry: 74 km/h
